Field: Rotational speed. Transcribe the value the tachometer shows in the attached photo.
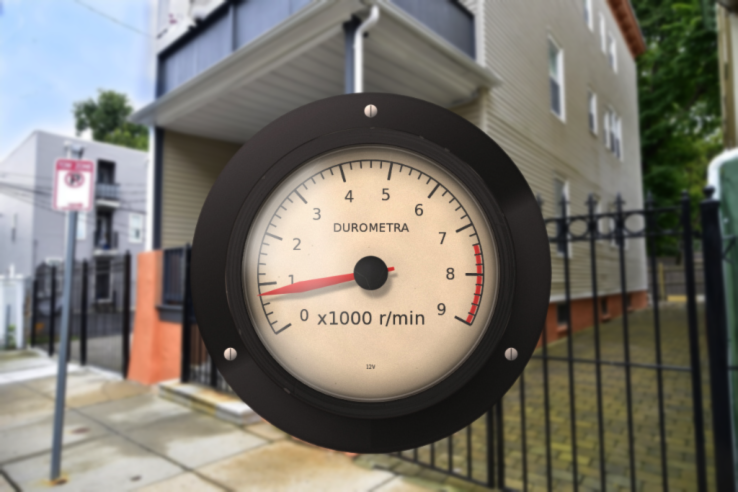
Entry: 800 rpm
